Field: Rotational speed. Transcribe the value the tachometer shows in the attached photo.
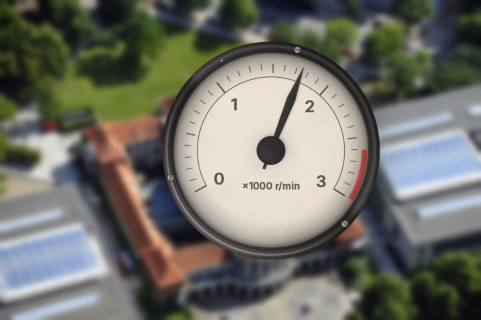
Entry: 1750 rpm
